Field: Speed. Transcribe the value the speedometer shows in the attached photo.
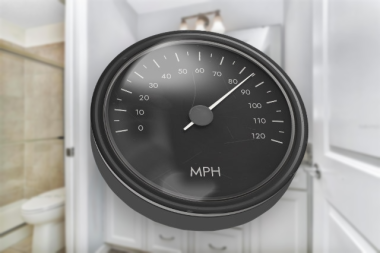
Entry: 85 mph
